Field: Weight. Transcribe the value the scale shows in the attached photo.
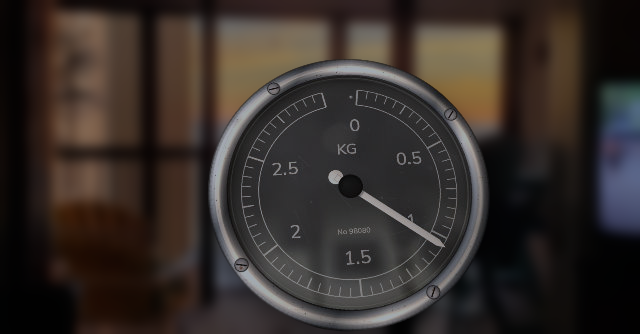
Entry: 1.05 kg
